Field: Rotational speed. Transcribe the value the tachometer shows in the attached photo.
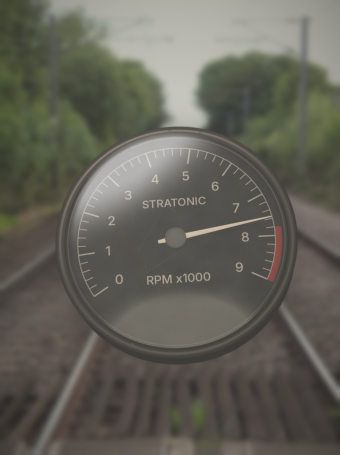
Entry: 7600 rpm
